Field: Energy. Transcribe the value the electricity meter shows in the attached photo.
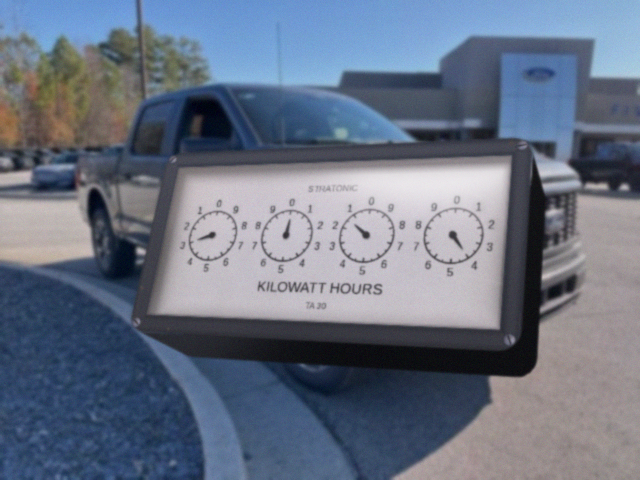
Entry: 3014 kWh
